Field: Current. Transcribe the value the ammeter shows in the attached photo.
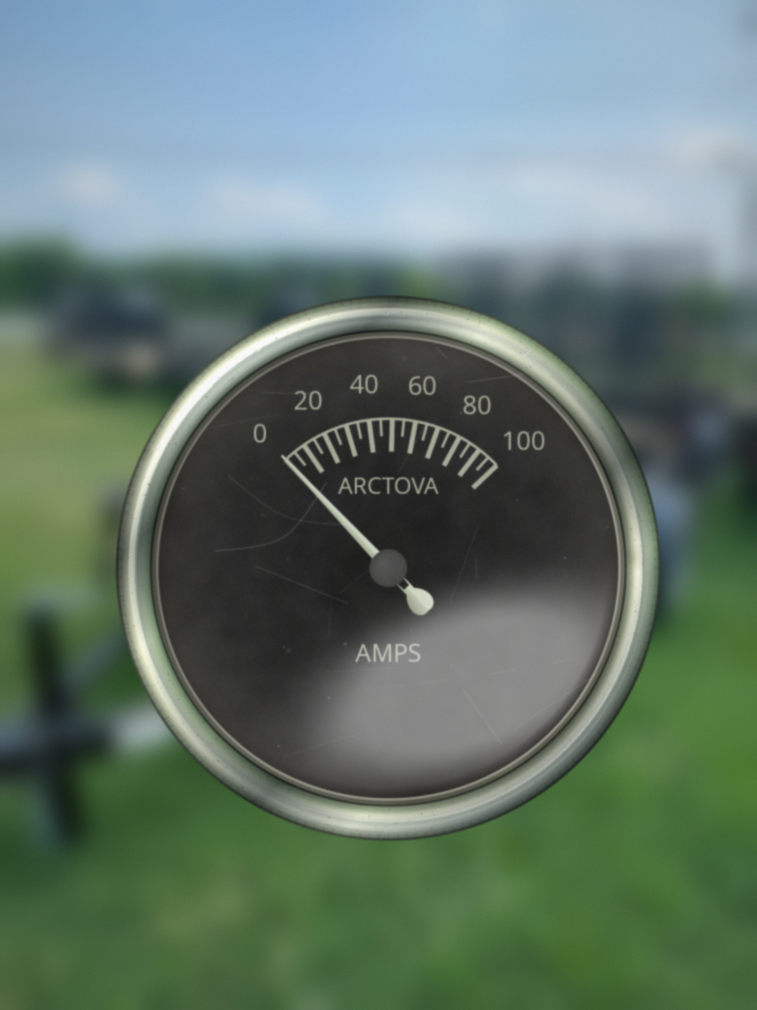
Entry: 0 A
